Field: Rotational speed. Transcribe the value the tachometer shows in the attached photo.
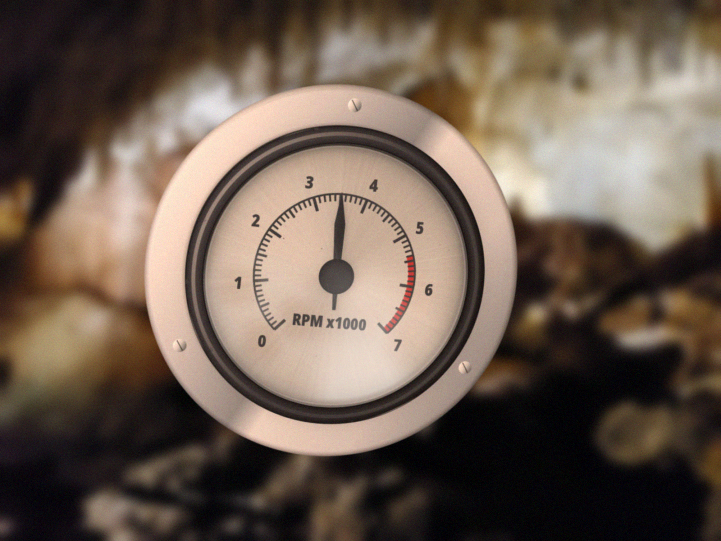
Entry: 3500 rpm
